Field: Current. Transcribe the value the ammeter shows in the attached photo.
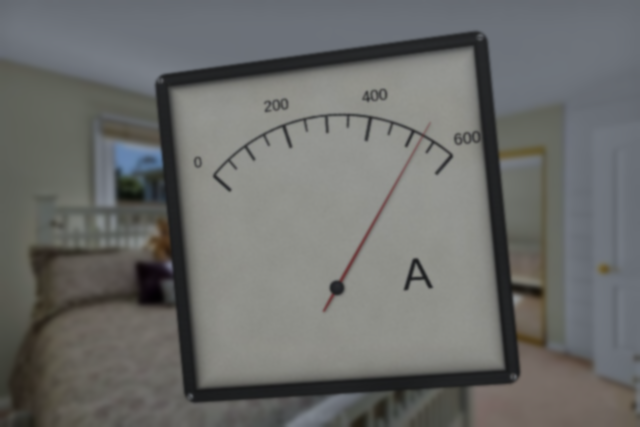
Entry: 525 A
